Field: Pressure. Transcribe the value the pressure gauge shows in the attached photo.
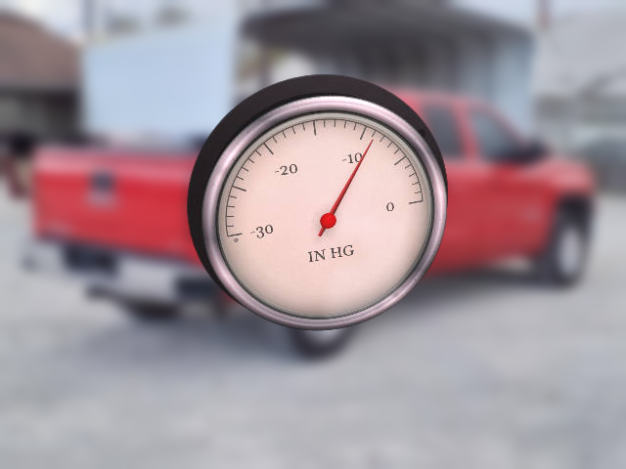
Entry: -9 inHg
